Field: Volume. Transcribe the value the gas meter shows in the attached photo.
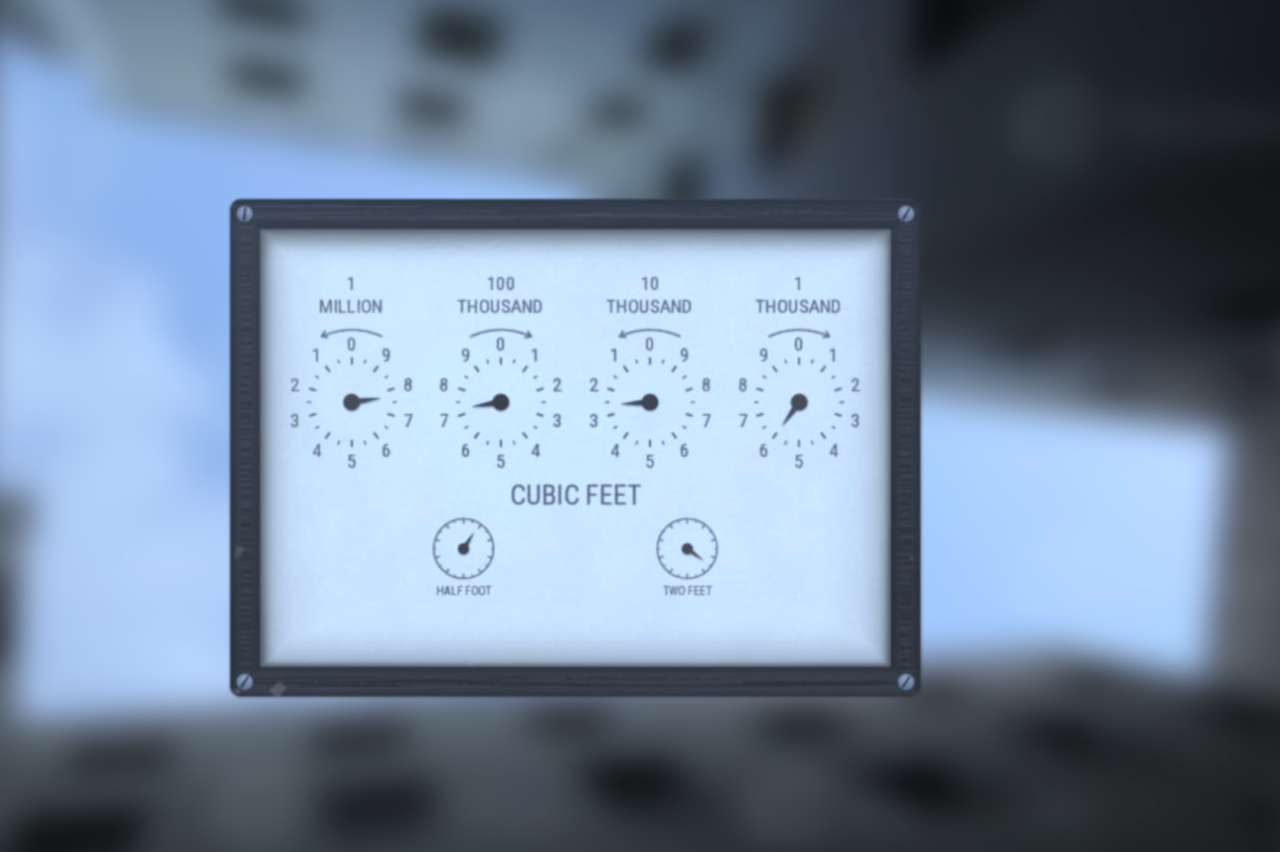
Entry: 772600 ft³
